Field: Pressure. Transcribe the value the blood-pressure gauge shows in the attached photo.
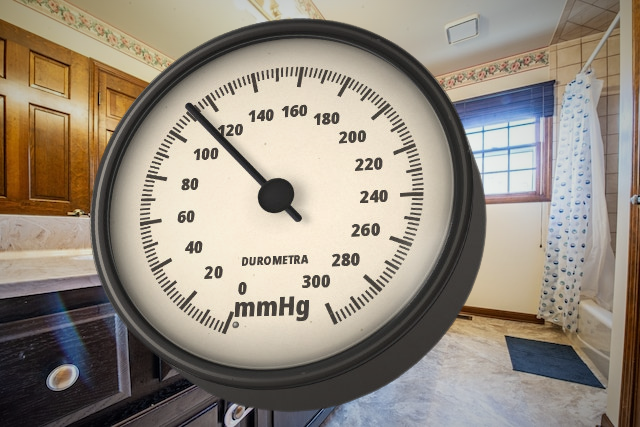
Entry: 112 mmHg
